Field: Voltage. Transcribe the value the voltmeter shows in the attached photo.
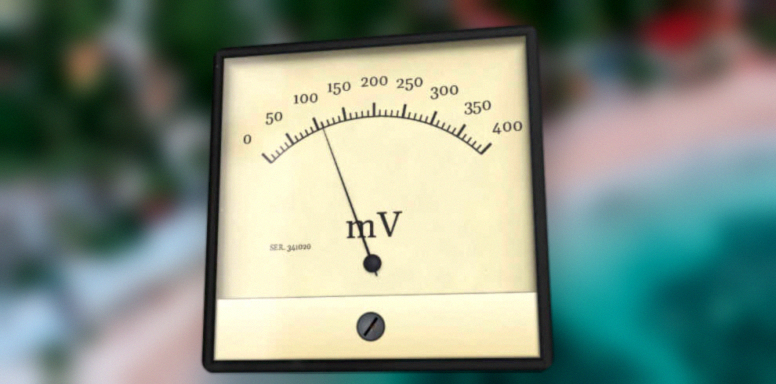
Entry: 110 mV
